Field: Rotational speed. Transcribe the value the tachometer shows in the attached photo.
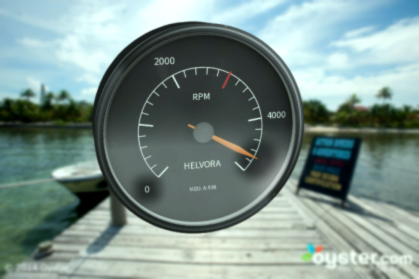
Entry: 4700 rpm
